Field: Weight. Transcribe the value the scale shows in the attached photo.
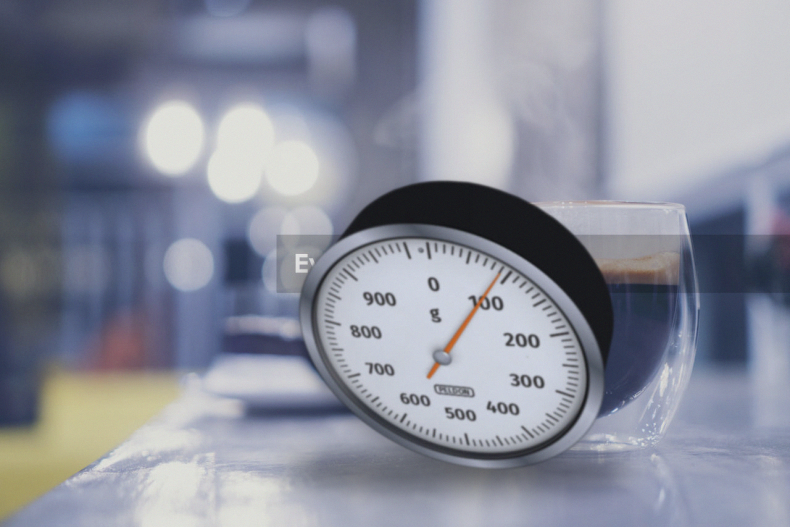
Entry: 90 g
